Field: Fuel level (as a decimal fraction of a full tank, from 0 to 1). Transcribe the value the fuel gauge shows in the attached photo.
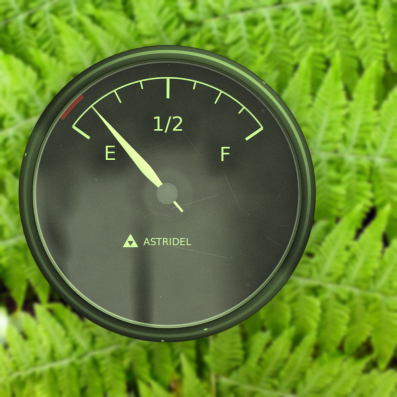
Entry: 0.125
